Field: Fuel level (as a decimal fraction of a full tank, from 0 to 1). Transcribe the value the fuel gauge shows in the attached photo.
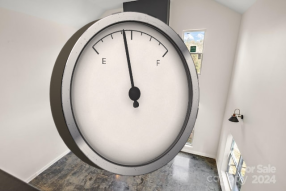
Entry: 0.375
